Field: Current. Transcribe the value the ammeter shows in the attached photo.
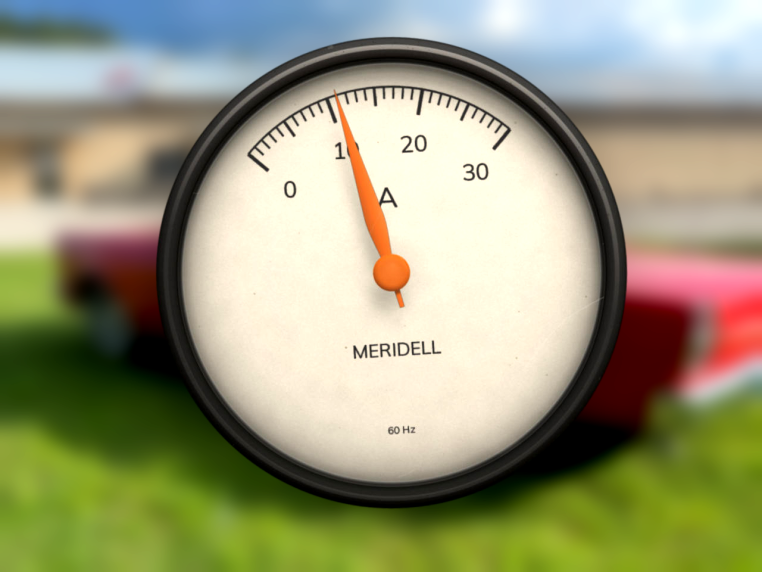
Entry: 11 A
